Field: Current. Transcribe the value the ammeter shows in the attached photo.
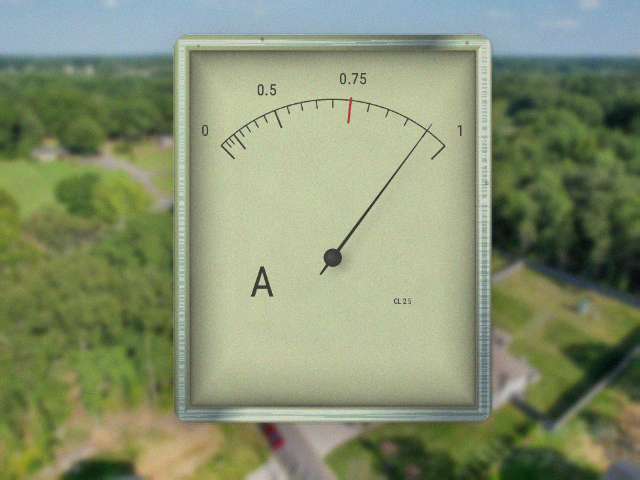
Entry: 0.95 A
